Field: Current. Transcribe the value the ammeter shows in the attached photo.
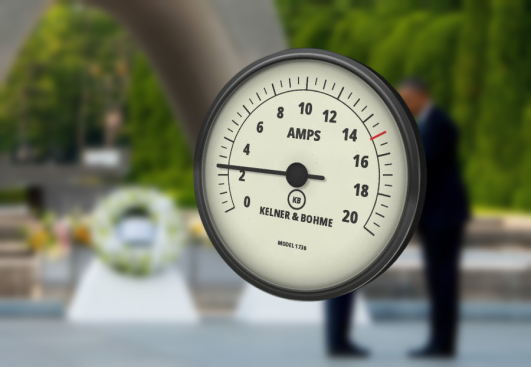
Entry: 2.5 A
